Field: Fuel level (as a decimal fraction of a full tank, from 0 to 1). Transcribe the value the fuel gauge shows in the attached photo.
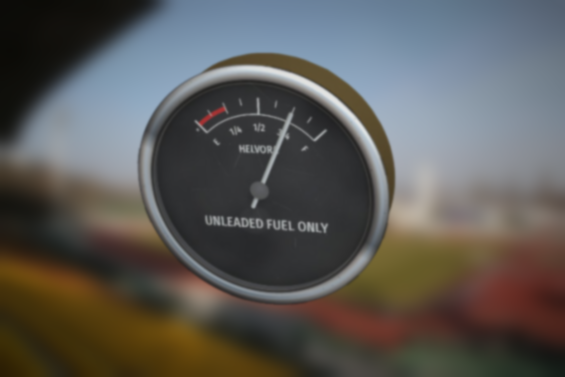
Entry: 0.75
